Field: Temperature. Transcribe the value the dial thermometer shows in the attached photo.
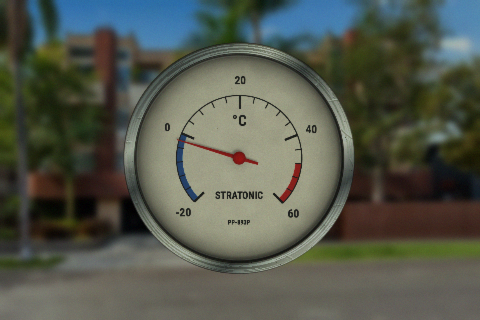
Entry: -2 °C
